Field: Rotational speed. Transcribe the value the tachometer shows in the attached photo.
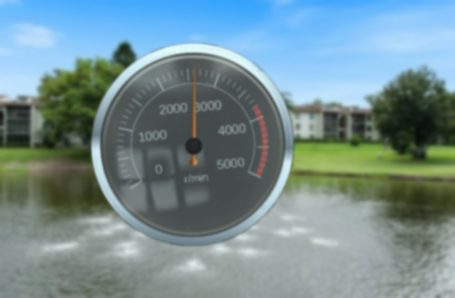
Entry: 2600 rpm
